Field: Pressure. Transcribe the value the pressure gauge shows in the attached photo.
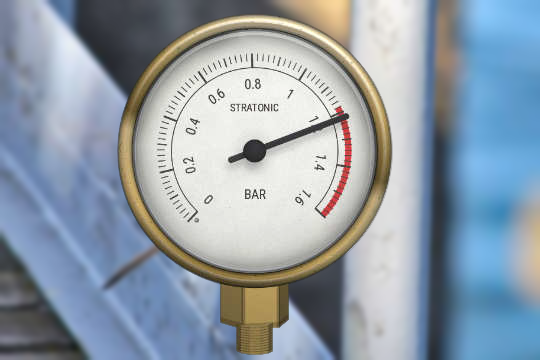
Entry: 1.22 bar
